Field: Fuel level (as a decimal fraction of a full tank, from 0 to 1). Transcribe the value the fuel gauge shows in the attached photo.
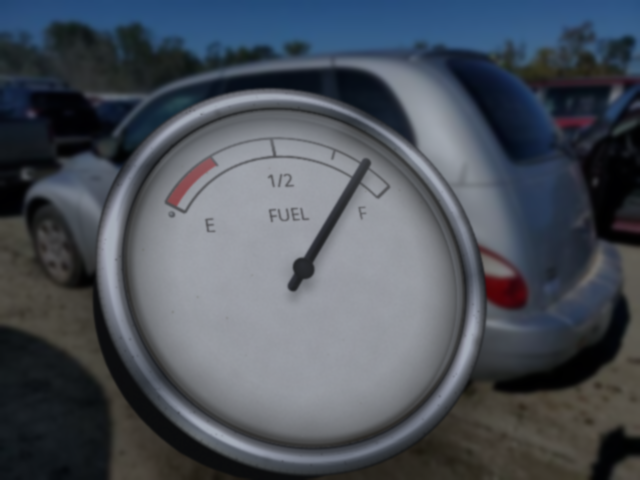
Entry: 0.875
